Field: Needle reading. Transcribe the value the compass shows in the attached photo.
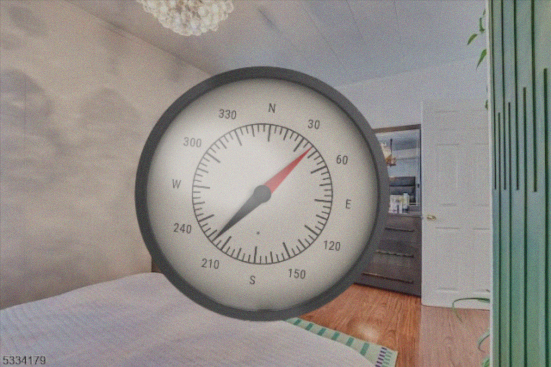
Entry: 40 °
